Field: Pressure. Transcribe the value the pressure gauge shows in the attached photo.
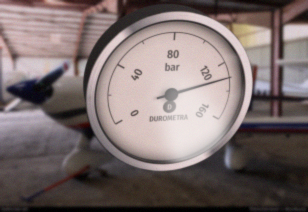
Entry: 130 bar
